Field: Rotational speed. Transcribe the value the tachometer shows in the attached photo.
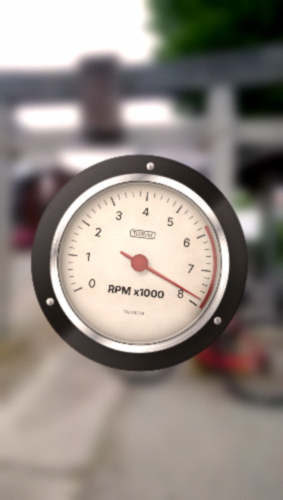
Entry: 7800 rpm
